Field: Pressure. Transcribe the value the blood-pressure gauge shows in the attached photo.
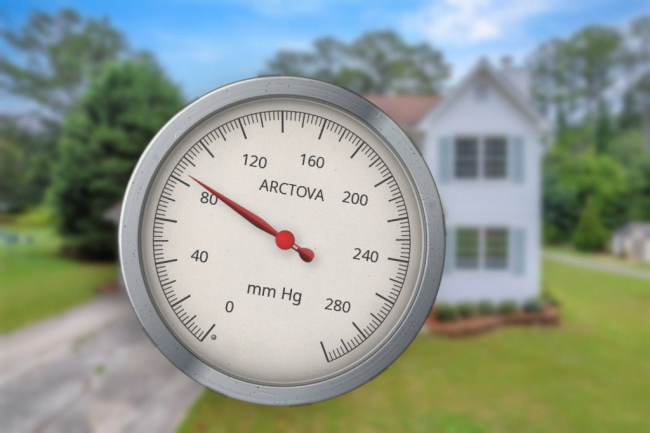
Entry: 84 mmHg
